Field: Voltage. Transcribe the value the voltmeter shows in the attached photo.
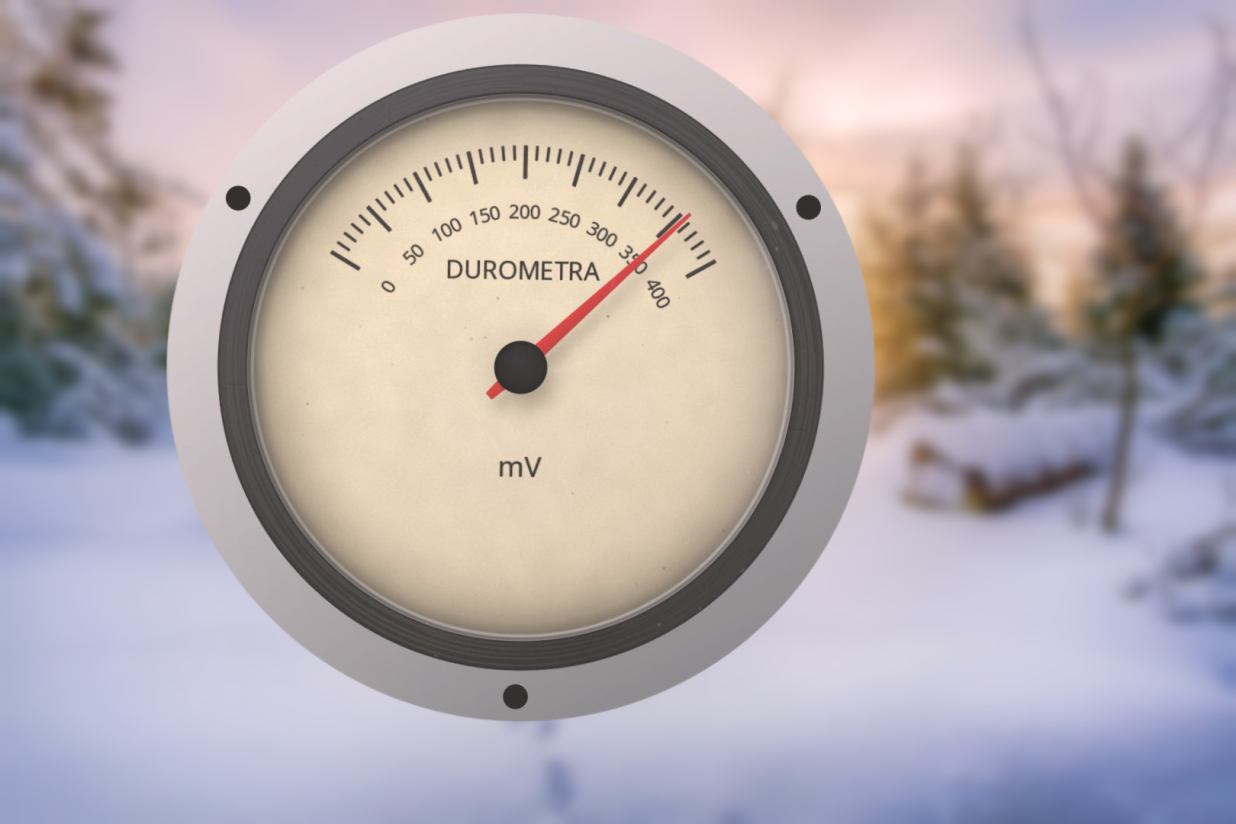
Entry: 355 mV
